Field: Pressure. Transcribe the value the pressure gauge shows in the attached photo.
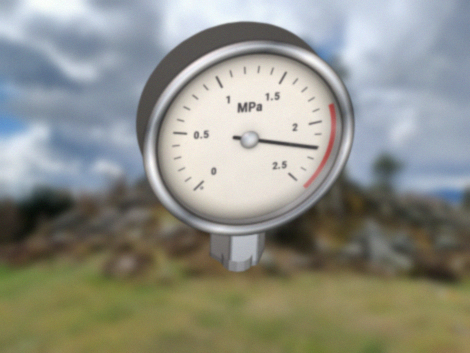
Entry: 2.2 MPa
